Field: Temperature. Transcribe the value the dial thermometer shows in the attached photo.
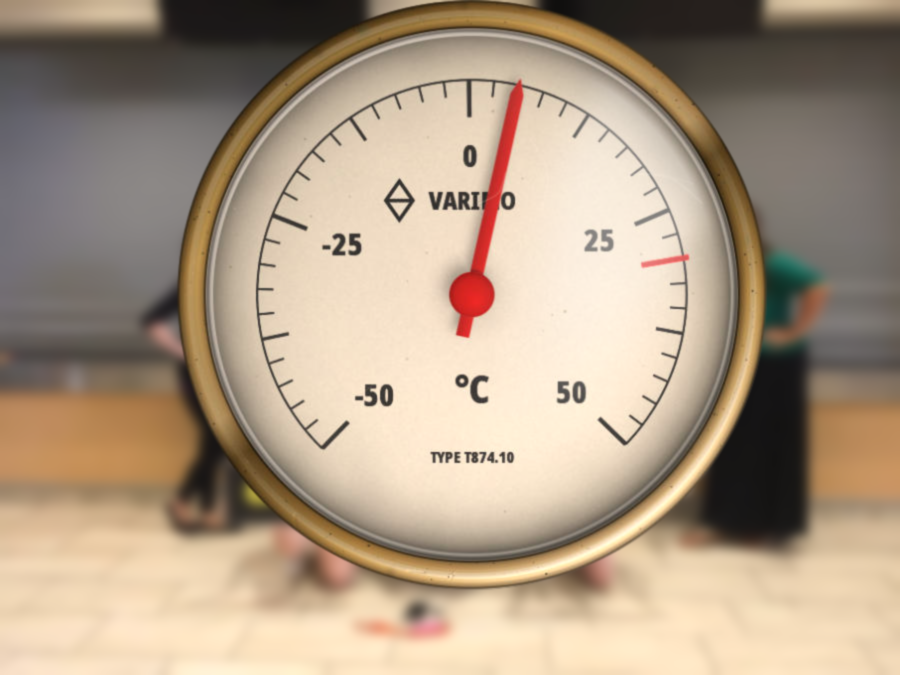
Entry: 5 °C
